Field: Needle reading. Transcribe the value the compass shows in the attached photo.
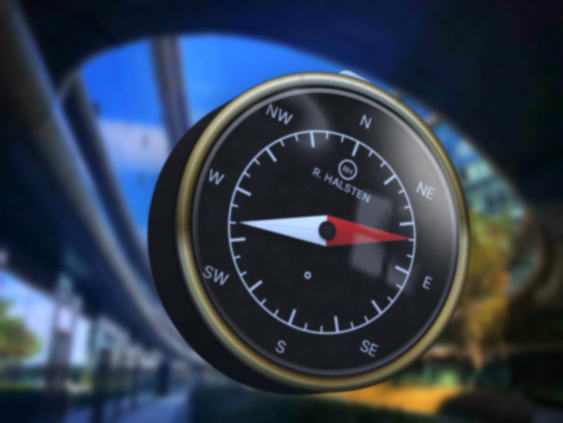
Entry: 70 °
